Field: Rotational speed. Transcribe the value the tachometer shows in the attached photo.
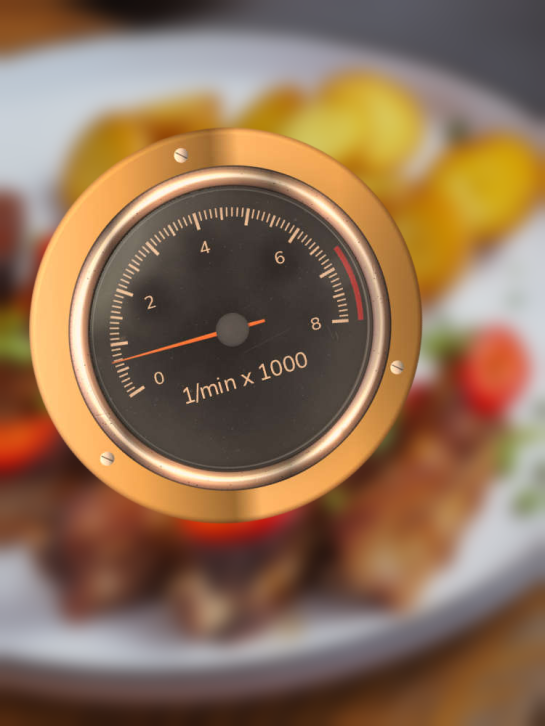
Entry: 700 rpm
